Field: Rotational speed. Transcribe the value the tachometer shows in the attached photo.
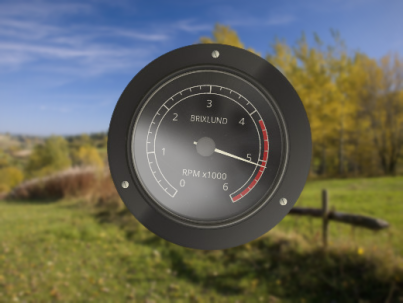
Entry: 5100 rpm
